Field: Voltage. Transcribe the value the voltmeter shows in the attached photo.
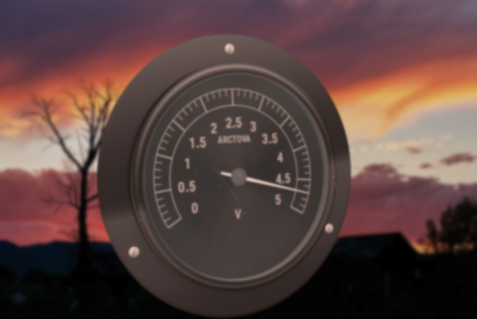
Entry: 4.7 V
